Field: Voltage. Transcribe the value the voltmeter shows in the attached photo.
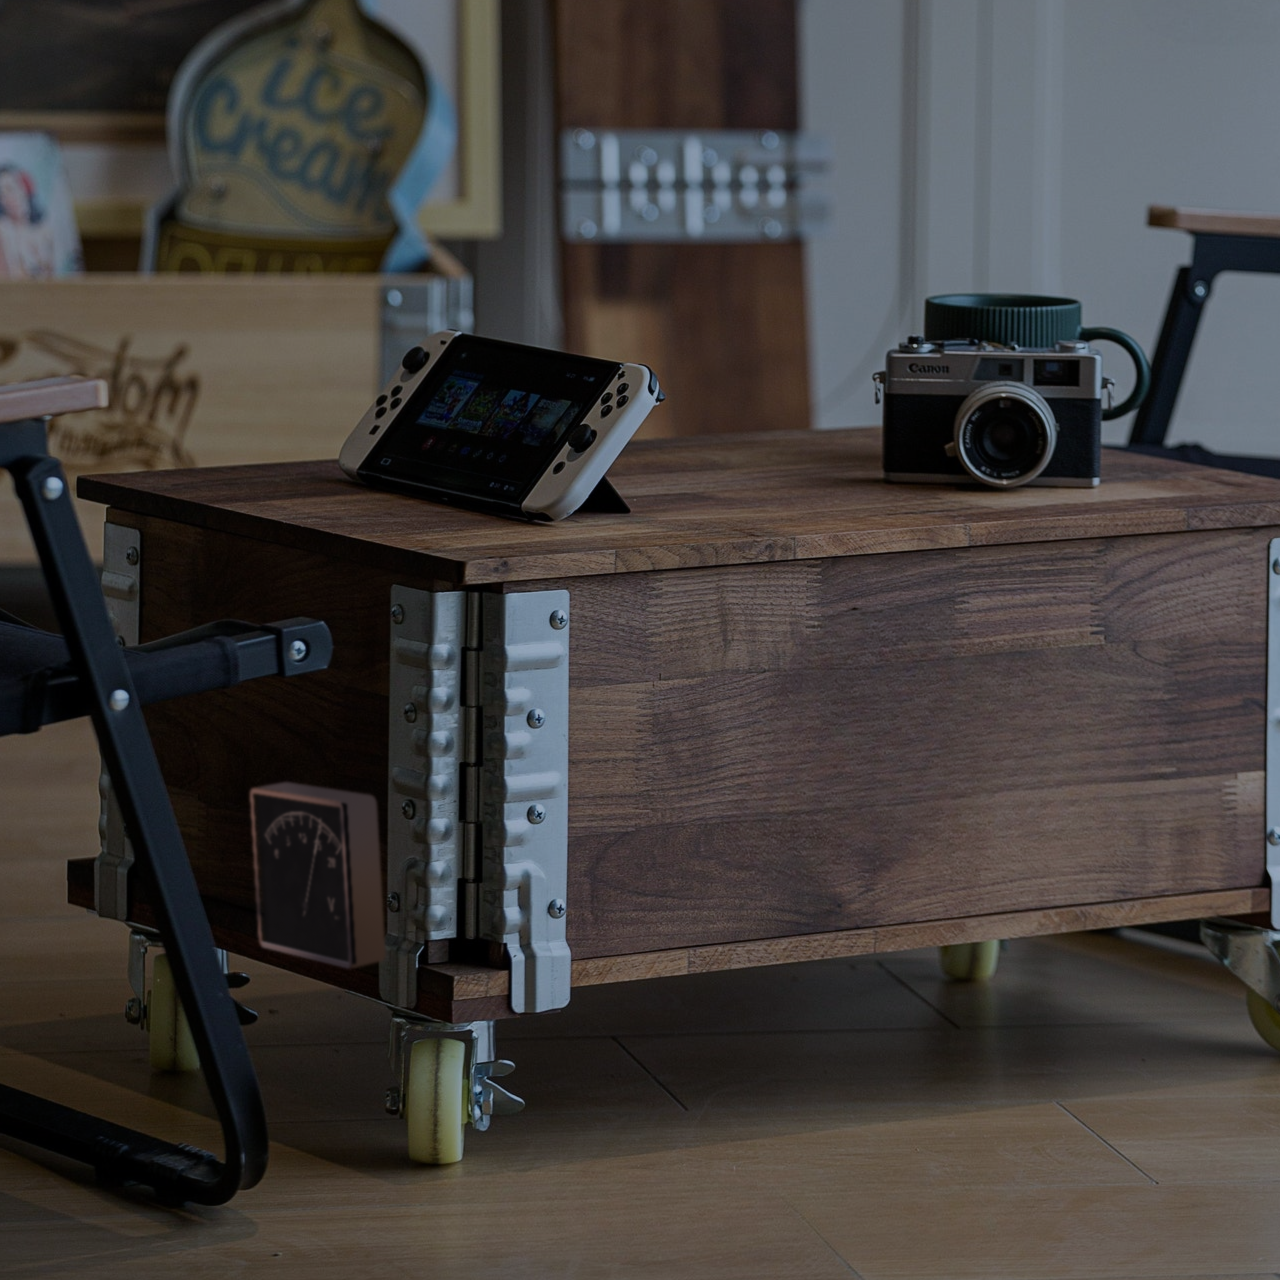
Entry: 15 V
